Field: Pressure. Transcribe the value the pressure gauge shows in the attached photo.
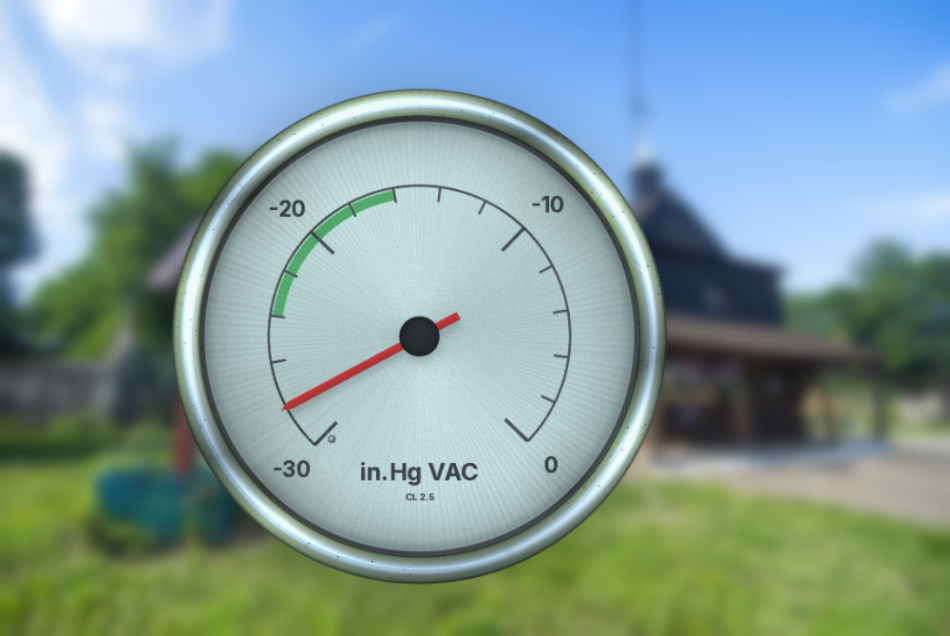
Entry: -28 inHg
